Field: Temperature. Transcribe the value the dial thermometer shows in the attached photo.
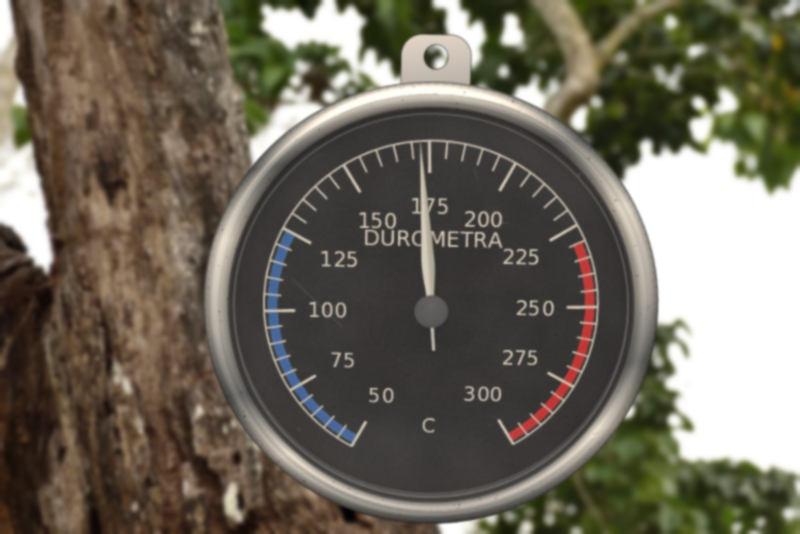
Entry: 172.5 °C
